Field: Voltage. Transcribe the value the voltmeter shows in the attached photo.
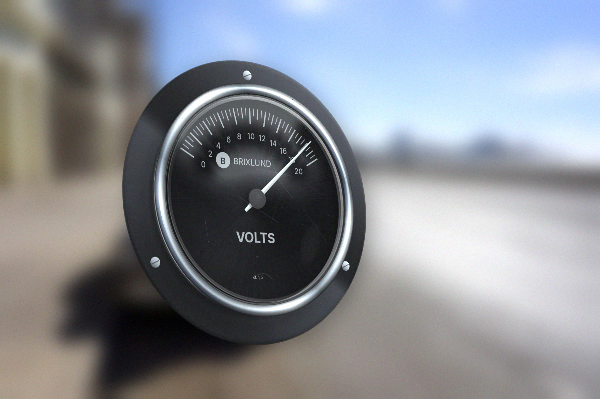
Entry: 18 V
